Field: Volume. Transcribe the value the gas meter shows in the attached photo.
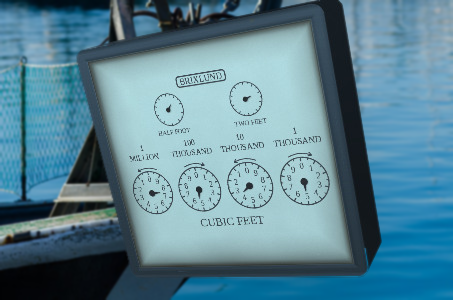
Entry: 753500 ft³
